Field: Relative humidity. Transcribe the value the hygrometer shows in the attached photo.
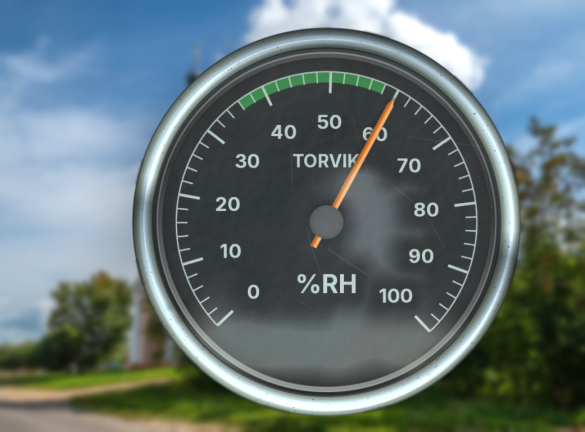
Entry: 60 %
